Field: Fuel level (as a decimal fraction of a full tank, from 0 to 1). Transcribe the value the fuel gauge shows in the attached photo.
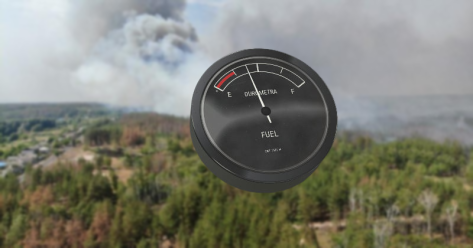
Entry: 0.375
